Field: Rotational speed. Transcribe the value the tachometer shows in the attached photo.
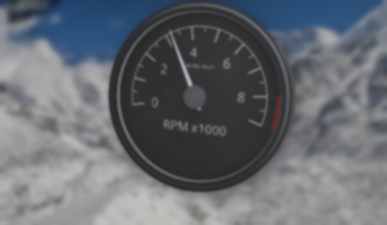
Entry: 3250 rpm
